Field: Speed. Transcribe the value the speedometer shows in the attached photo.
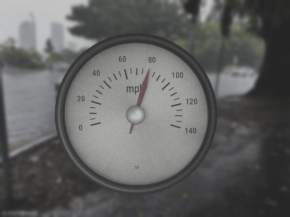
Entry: 80 mph
